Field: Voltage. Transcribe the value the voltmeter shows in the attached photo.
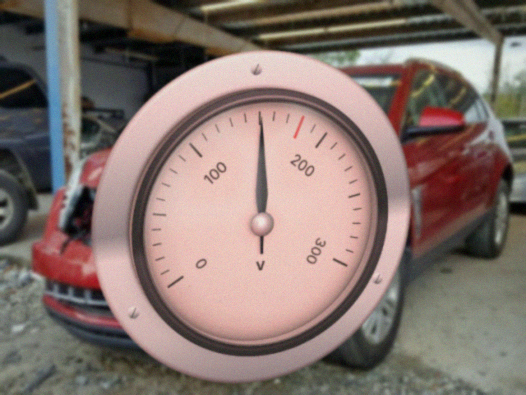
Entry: 150 V
